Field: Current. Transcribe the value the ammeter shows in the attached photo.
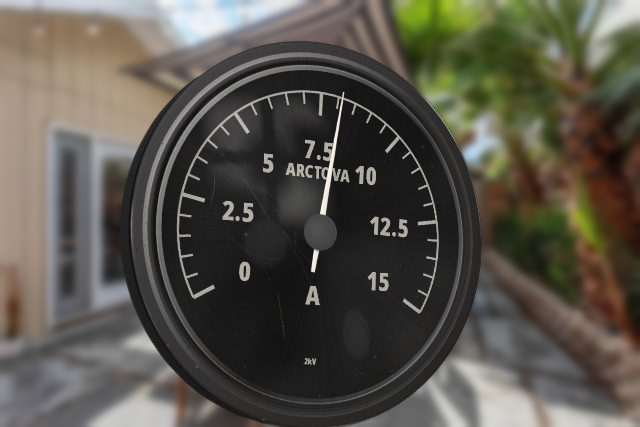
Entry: 8 A
